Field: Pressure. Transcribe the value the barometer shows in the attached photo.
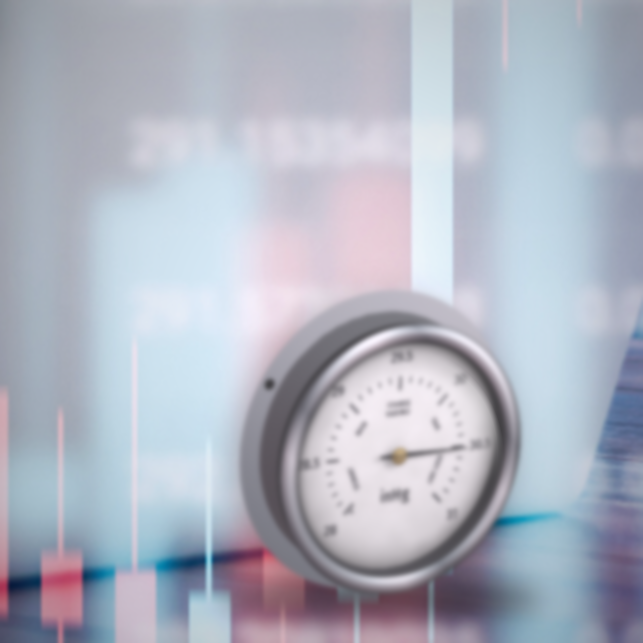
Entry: 30.5 inHg
